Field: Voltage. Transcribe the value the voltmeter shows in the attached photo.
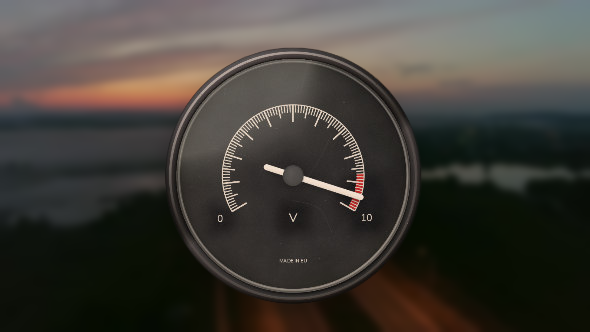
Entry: 9.5 V
